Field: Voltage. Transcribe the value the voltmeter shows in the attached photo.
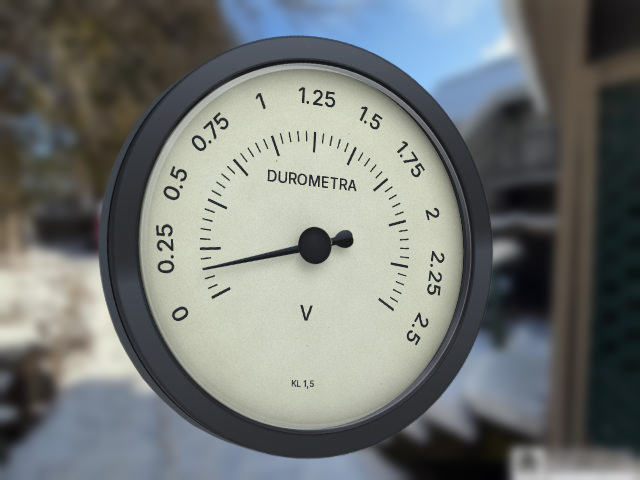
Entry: 0.15 V
